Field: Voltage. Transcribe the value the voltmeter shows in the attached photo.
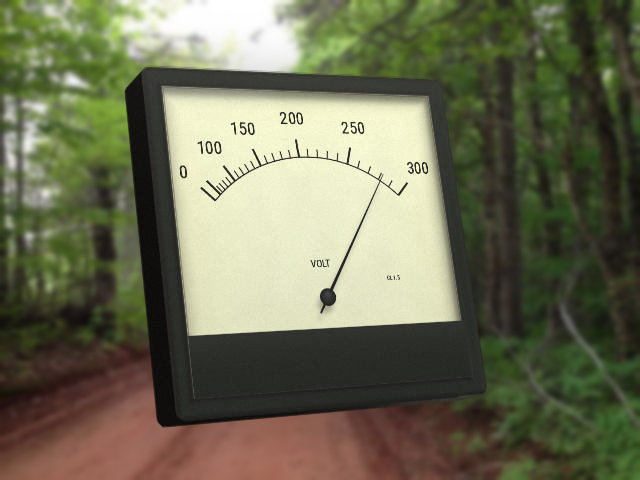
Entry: 280 V
